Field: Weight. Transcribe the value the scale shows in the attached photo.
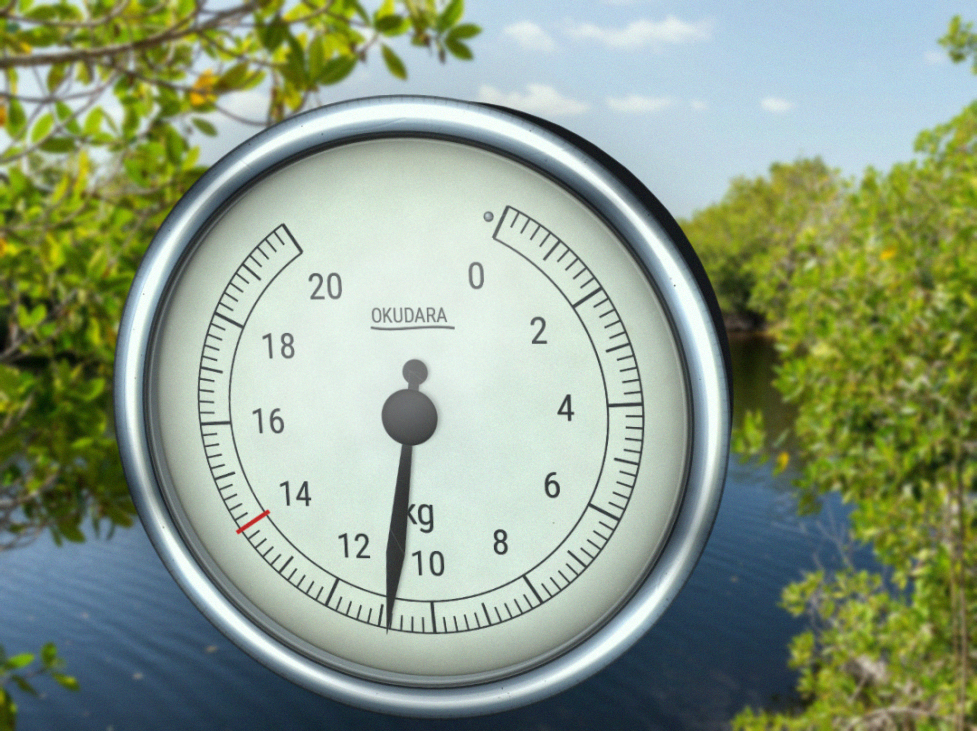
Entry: 10.8 kg
